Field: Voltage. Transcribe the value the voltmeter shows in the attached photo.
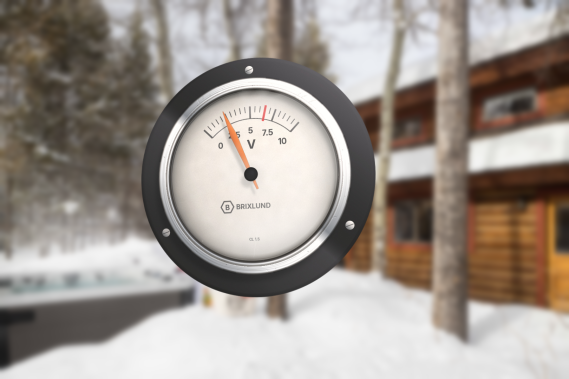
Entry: 2.5 V
